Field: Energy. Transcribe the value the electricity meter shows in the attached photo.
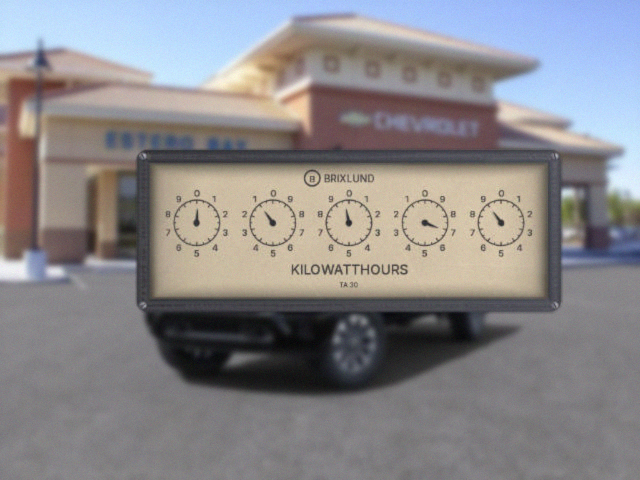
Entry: 969 kWh
